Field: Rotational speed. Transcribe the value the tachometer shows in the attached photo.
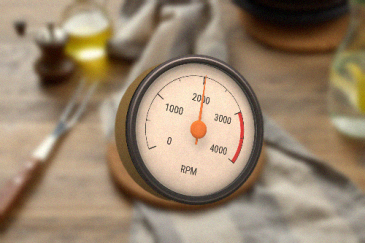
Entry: 2000 rpm
